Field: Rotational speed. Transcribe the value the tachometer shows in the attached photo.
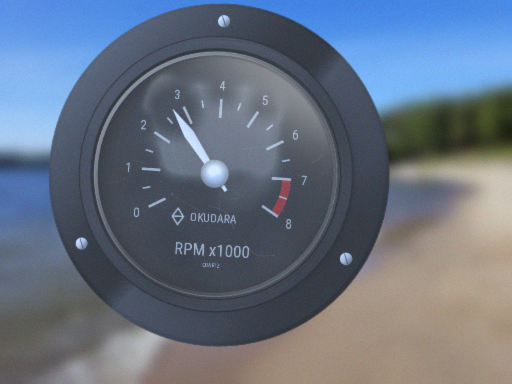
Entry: 2750 rpm
